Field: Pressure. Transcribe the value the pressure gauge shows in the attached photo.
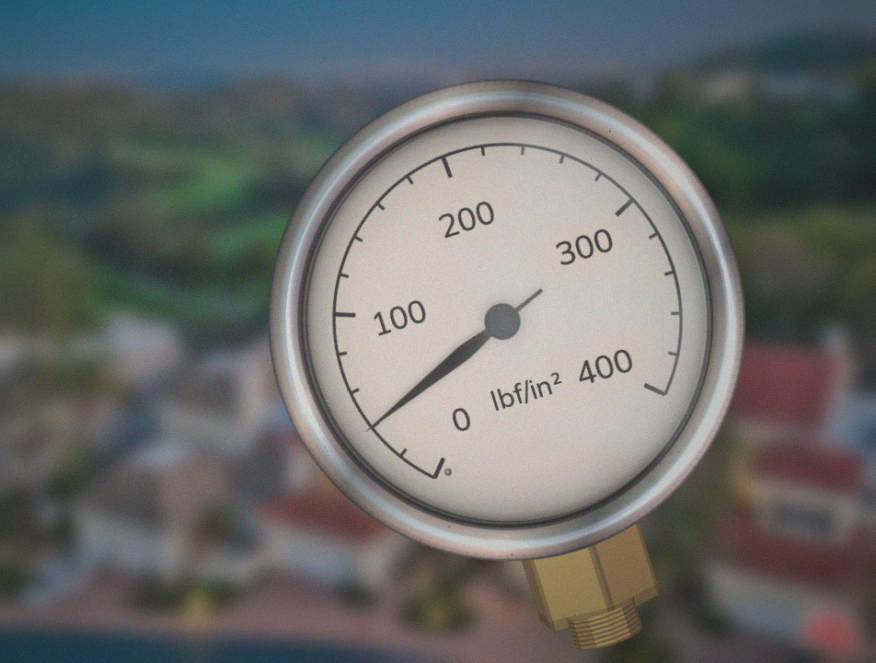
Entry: 40 psi
